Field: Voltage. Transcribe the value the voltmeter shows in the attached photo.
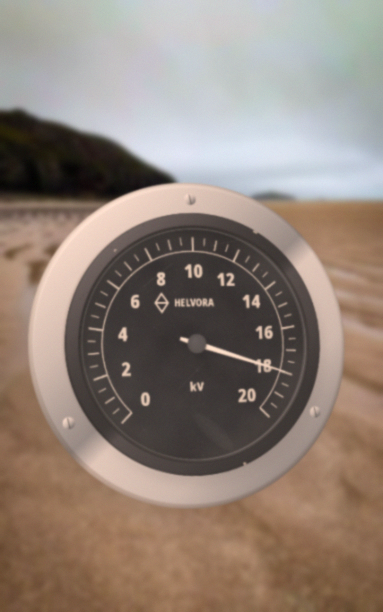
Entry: 18 kV
